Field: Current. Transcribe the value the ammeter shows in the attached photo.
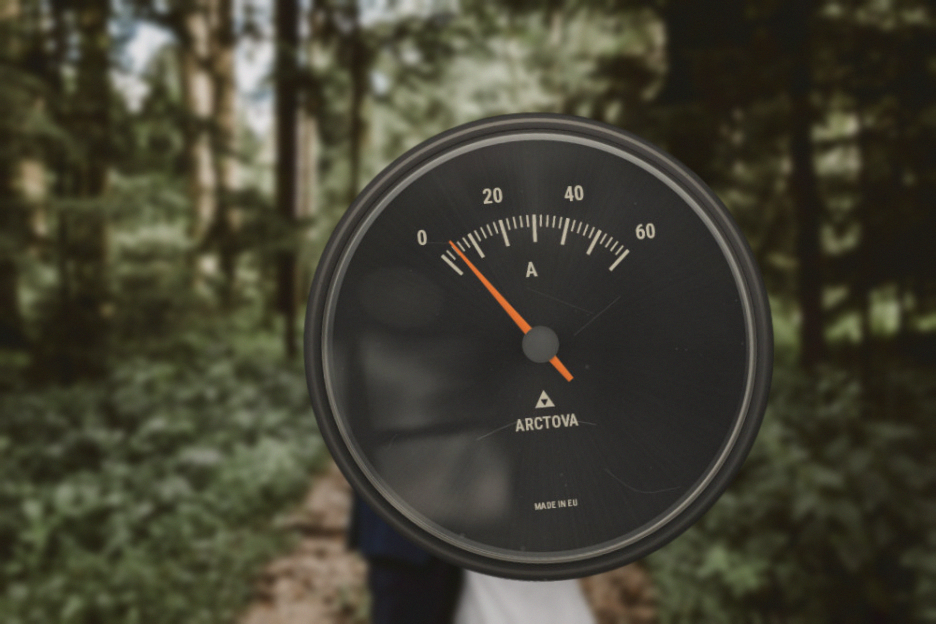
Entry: 4 A
